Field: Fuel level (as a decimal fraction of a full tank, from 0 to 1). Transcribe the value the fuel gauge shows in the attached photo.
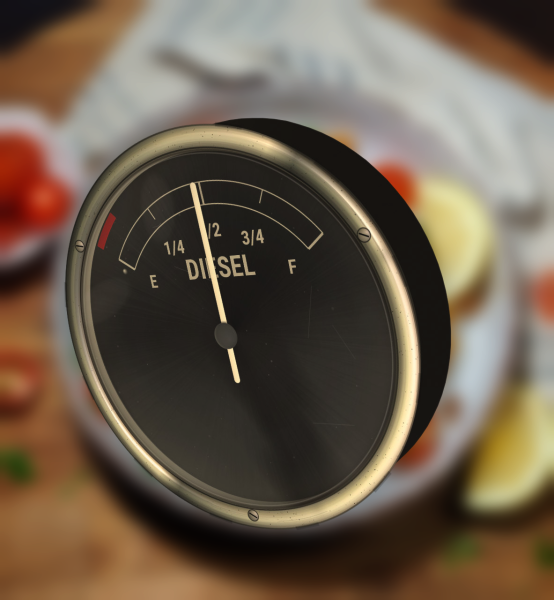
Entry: 0.5
